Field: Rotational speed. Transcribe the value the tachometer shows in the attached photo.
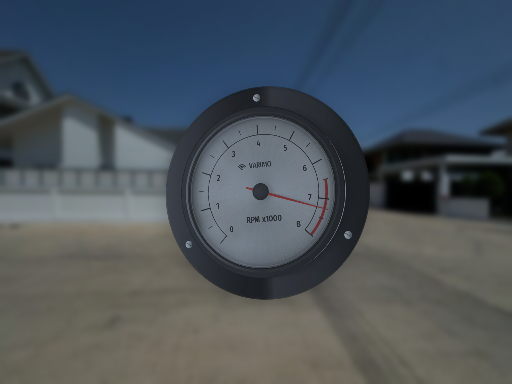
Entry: 7250 rpm
